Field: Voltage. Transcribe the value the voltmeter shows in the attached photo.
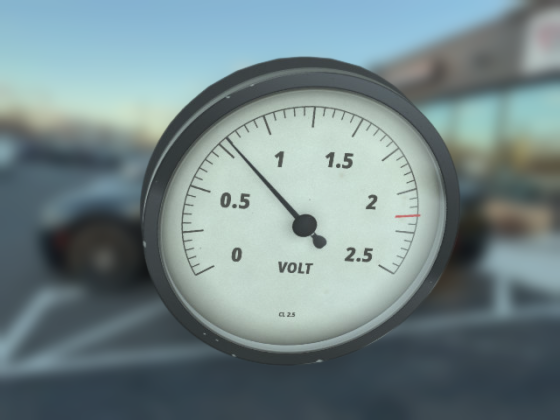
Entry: 0.8 V
